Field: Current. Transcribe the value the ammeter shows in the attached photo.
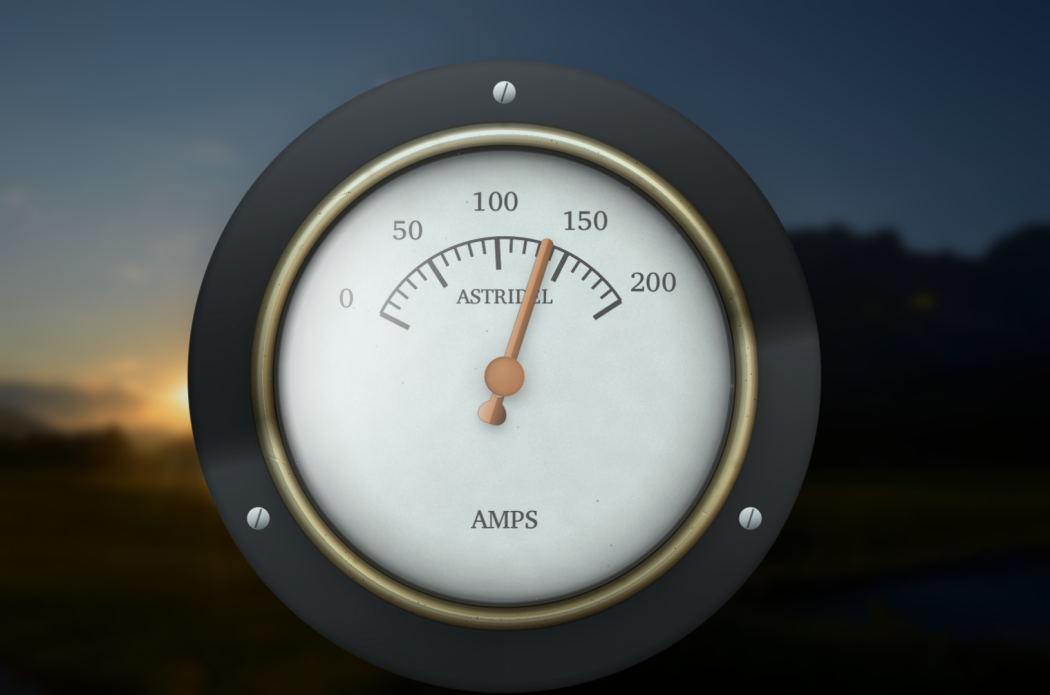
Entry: 135 A
